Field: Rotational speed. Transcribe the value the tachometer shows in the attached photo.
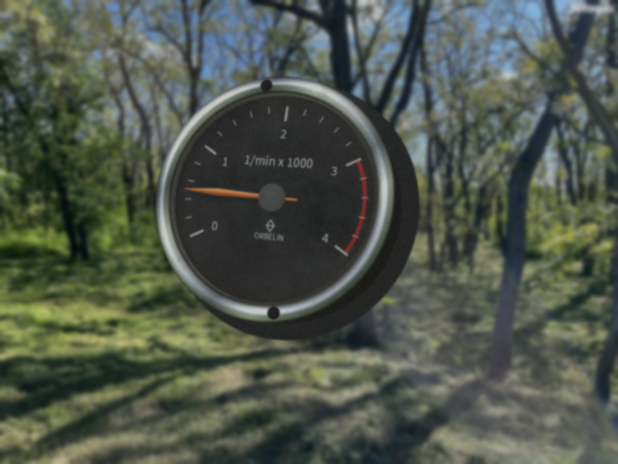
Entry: 500 rpm
